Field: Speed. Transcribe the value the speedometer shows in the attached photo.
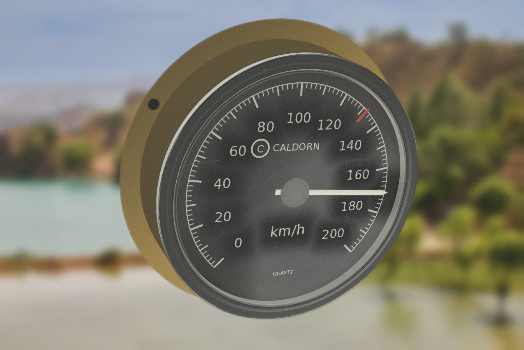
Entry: 170 km/h
